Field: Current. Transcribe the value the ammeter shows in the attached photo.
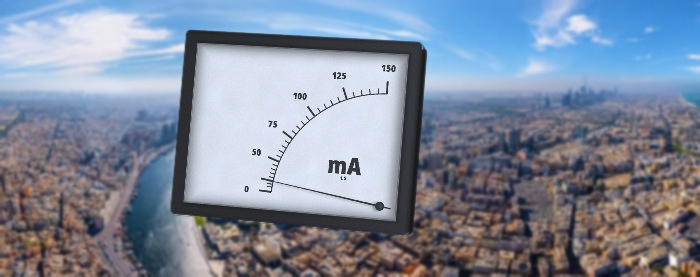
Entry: 25 mA
